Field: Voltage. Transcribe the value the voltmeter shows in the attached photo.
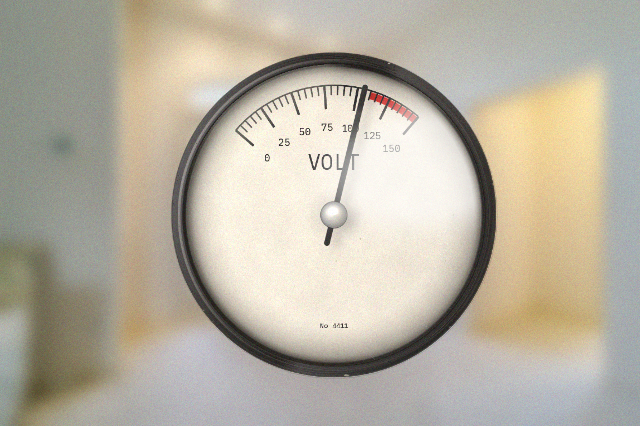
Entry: 105 V
